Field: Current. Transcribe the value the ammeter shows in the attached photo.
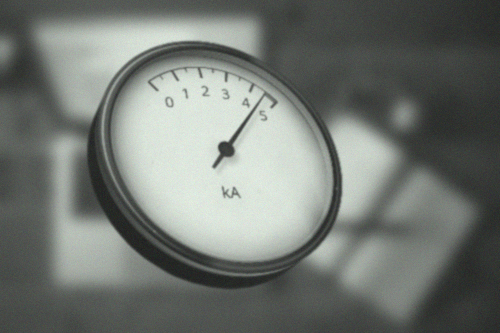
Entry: 4.5 kA
